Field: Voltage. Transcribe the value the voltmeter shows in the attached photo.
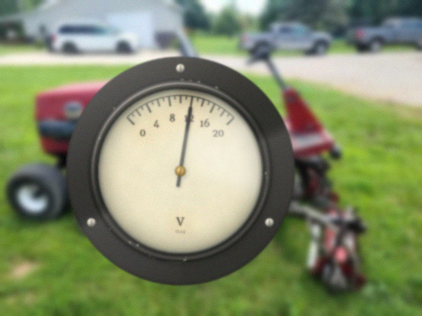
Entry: 12 V
